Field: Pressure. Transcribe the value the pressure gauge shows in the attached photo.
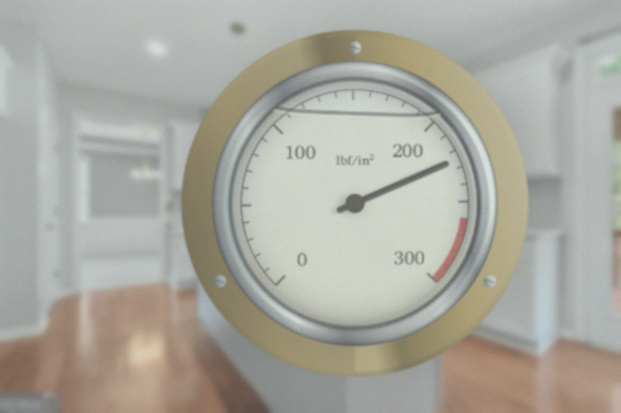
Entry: 225 psi
